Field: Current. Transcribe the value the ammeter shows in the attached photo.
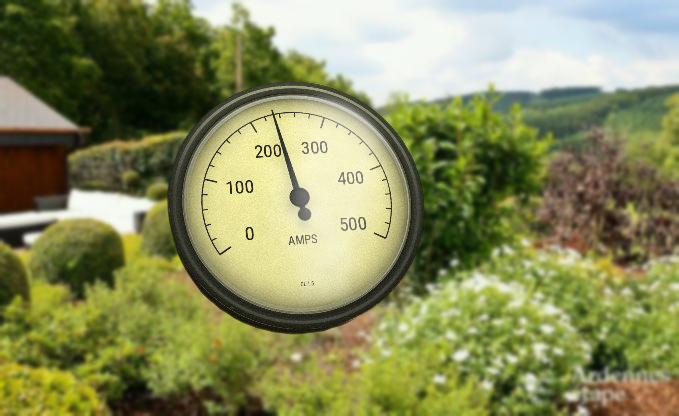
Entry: 230 A
